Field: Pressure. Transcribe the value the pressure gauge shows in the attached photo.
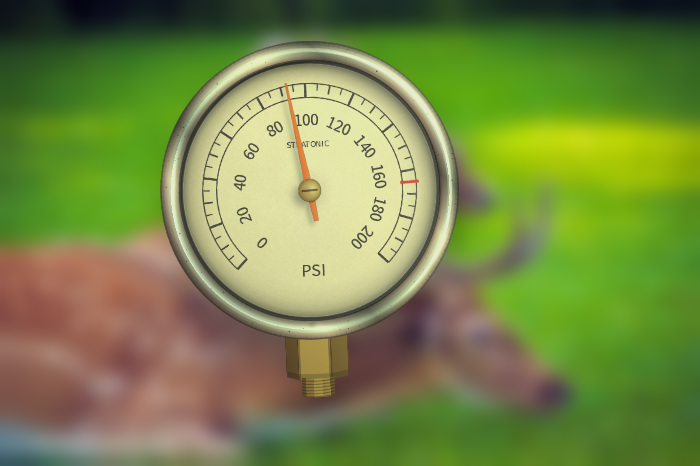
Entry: 92.5 psi
